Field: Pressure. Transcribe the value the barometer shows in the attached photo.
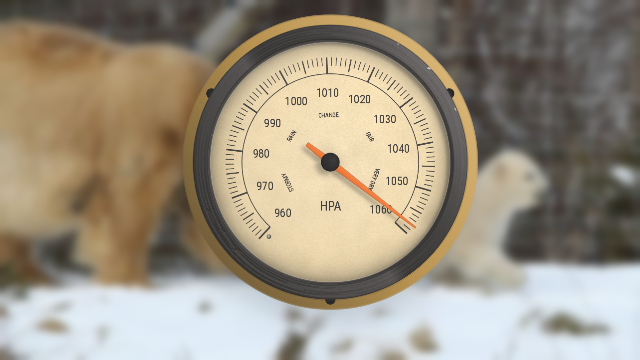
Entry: 1058 hPa
